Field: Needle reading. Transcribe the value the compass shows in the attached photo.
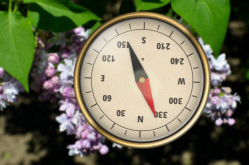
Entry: 337.5 °
